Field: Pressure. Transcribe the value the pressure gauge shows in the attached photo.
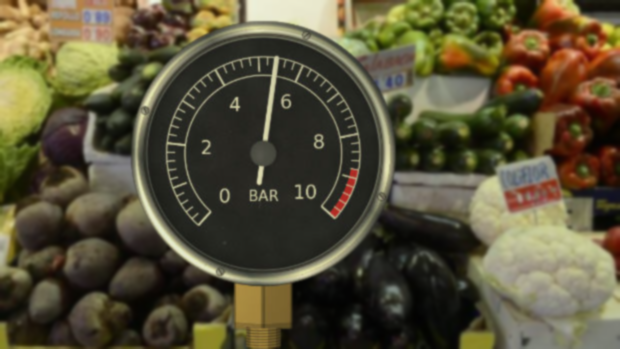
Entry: 5.4 bar
